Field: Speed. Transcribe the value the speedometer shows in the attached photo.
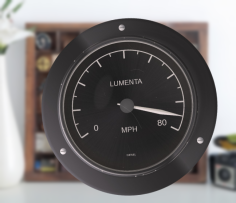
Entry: 75 mph
